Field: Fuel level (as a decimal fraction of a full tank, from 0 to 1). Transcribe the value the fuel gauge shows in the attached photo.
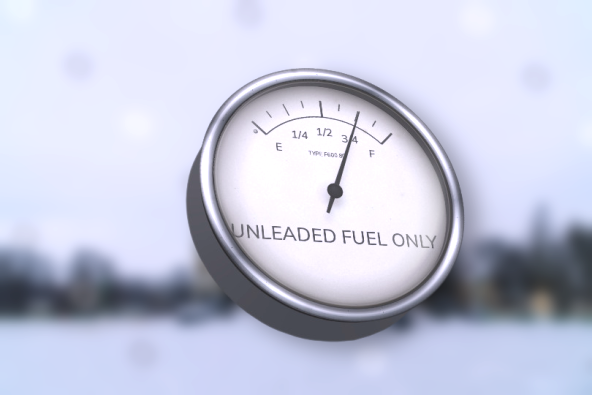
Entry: 0.75
